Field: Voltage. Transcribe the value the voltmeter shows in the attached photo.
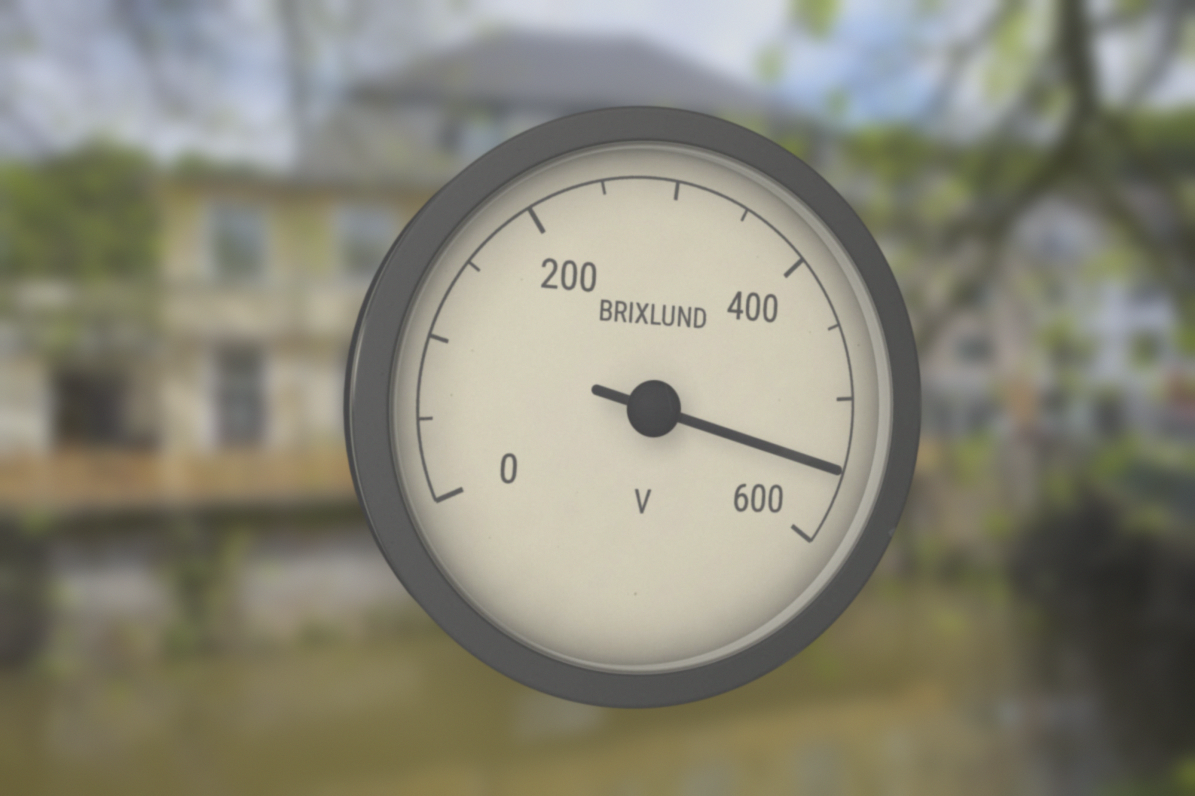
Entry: 550 V
